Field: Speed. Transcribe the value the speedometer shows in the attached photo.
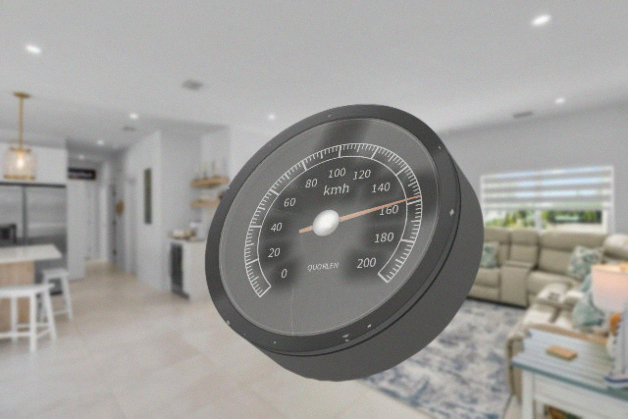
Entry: 160 km/h
